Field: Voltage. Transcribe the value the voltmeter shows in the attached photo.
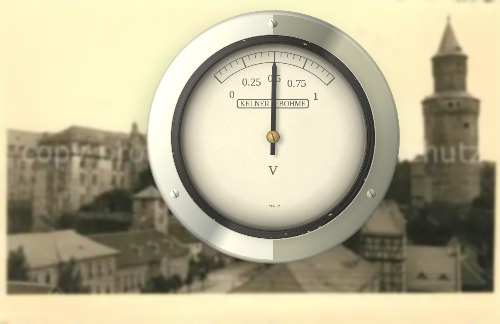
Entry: 0.5 V
